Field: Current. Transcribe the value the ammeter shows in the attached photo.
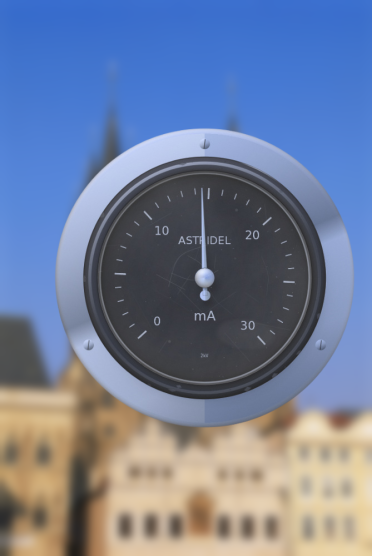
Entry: 14.5 mA
